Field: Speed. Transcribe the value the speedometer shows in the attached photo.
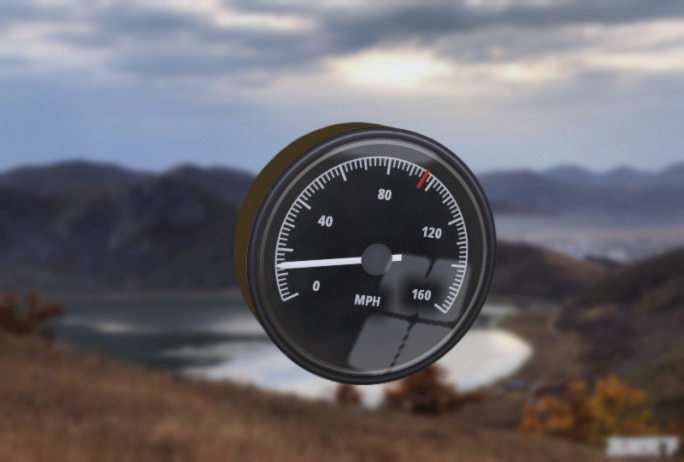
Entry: 14 mph
